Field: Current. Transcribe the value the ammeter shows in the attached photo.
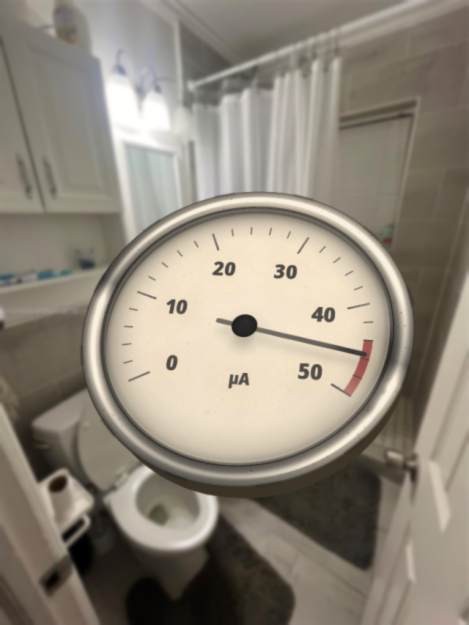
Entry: 46 µA
